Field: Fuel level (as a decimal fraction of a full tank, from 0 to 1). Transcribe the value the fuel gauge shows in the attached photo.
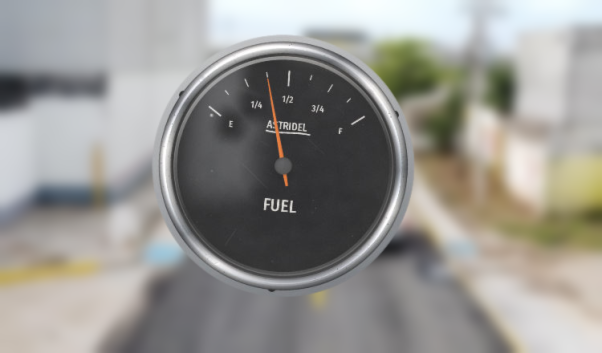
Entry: 0.375
